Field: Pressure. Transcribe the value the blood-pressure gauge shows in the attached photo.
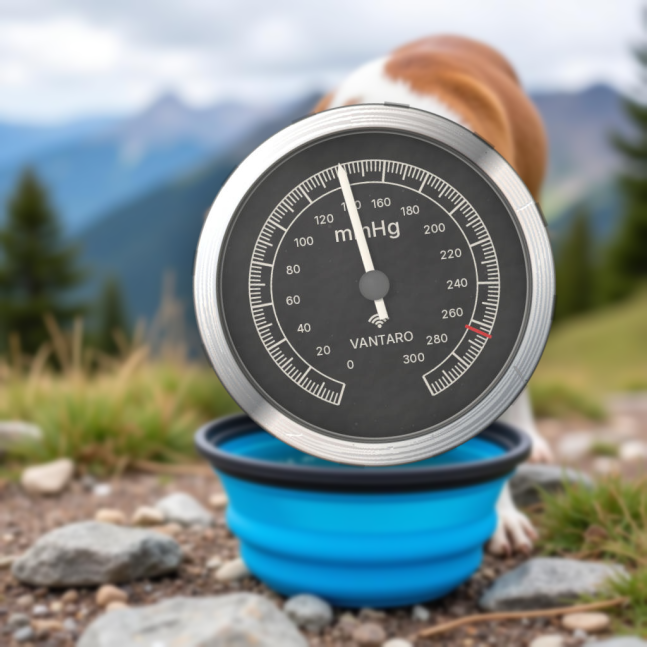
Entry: 140 mmHg
